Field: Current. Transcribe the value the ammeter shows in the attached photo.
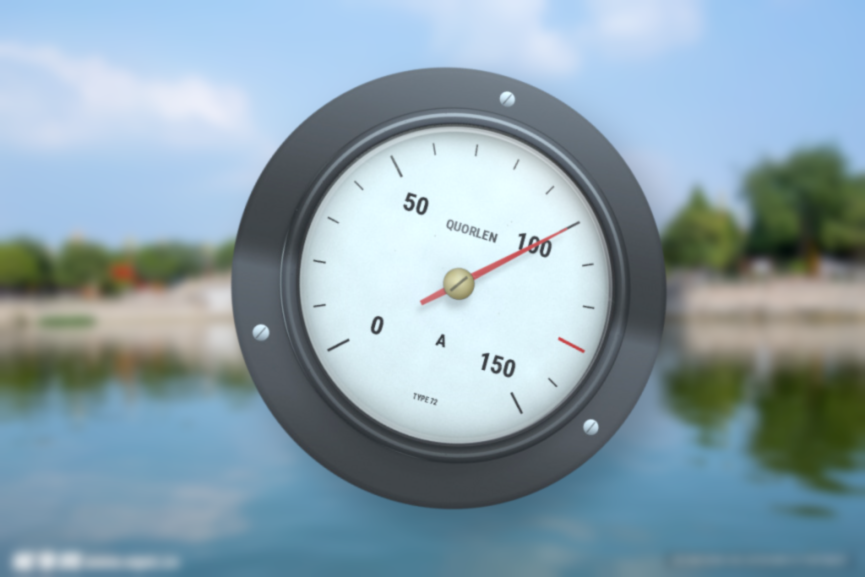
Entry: 100 A
